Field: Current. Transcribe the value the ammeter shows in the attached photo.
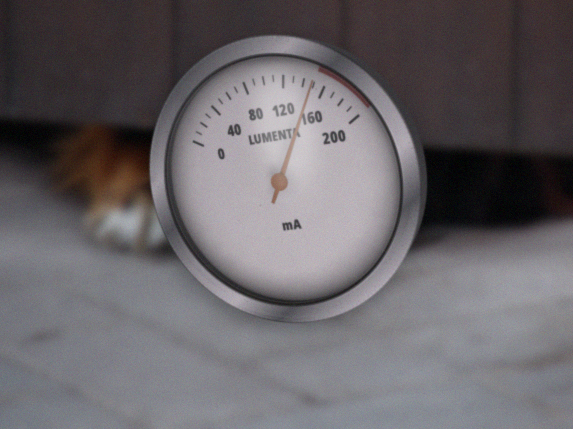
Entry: 150 mA
